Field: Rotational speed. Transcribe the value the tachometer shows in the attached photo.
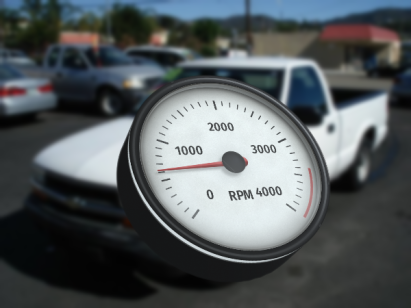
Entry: 600 rpm
